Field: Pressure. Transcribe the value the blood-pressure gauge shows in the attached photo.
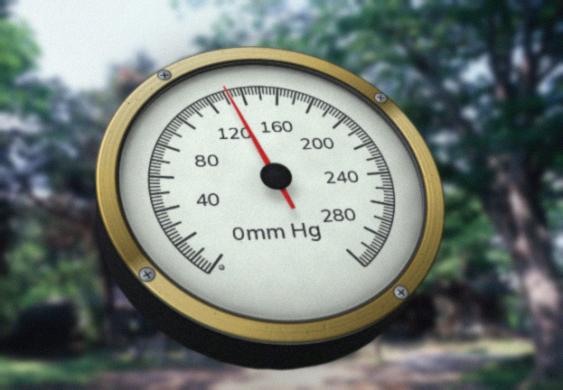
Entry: 130 mmHg
